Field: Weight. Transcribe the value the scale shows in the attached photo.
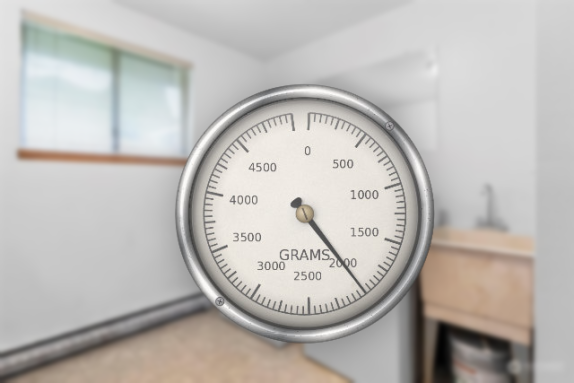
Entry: 2000 g
